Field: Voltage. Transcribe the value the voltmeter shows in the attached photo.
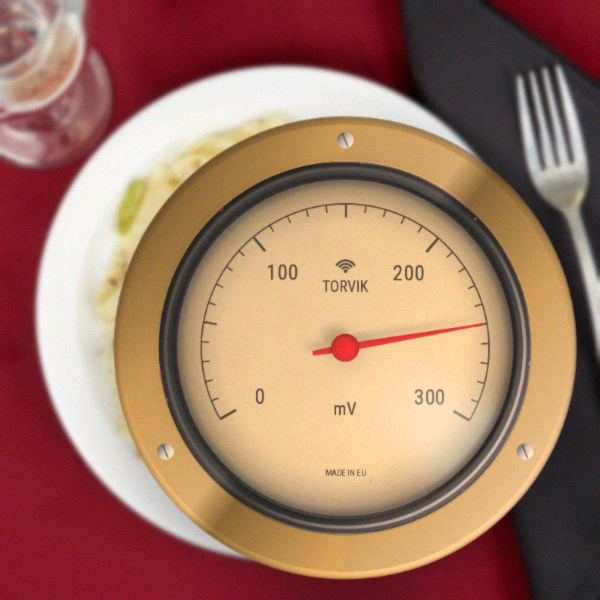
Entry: 250 mV
